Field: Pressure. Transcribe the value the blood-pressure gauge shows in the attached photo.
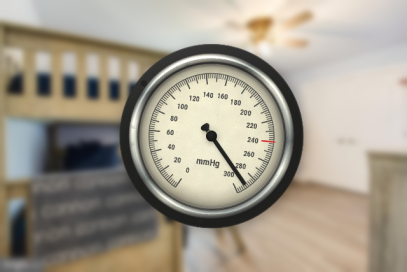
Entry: 290 mmHg
